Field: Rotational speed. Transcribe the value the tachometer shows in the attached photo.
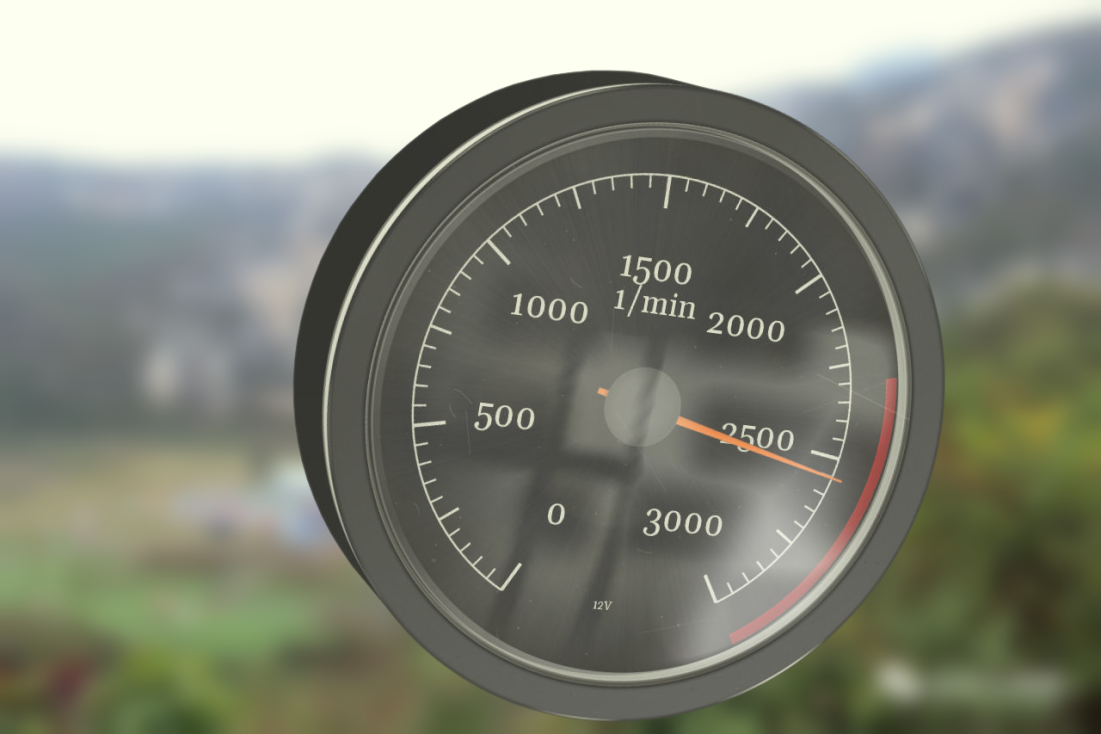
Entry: 2550 rpm
